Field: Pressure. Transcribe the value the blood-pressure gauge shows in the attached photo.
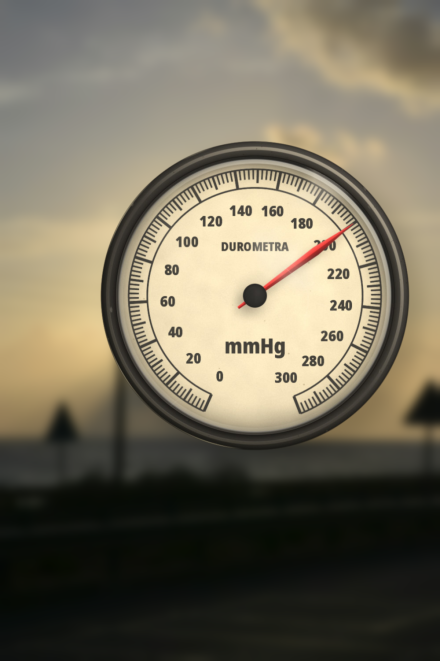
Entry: 200 mmHg
